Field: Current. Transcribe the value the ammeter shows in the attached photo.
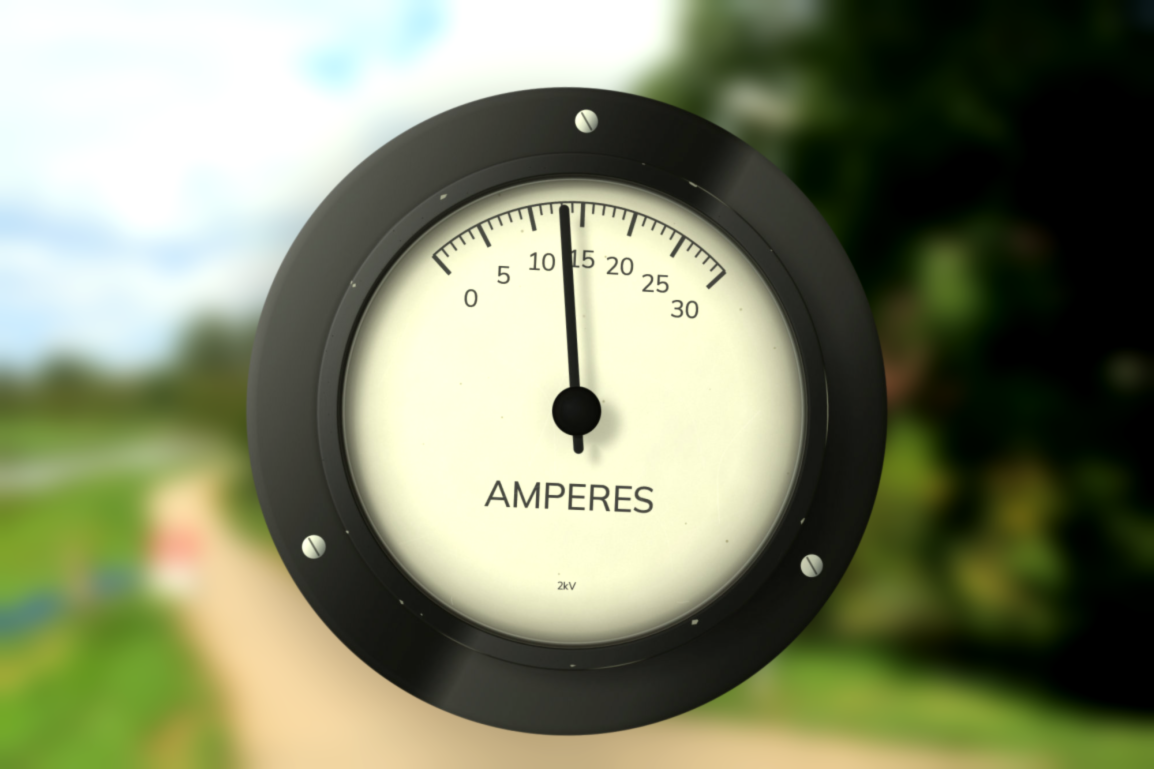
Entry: 13 A
